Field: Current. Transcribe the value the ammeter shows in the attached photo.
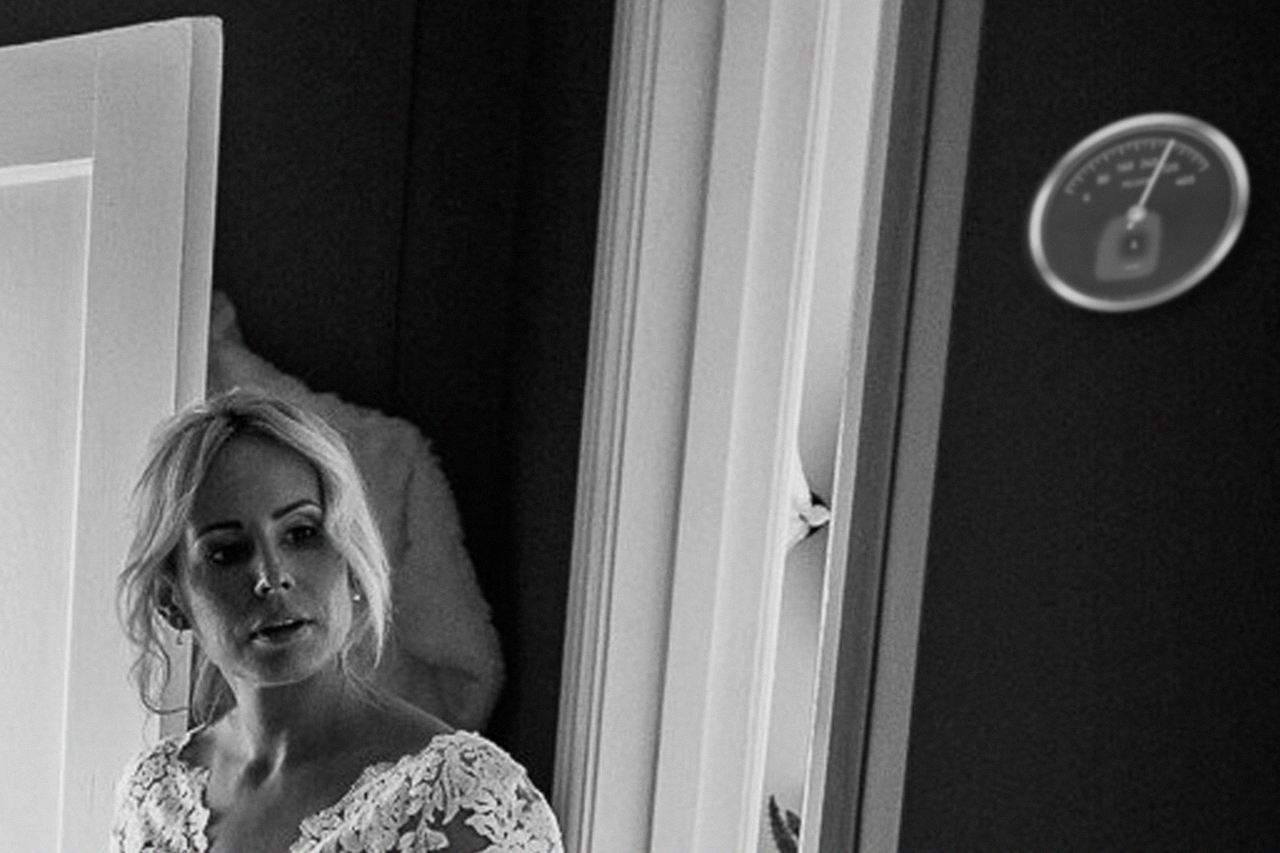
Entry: 280 A
